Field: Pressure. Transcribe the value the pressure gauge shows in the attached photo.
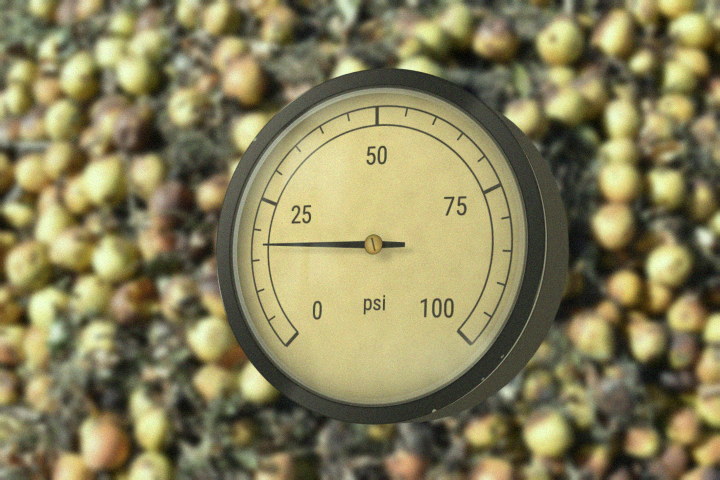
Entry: 17.5 psi
